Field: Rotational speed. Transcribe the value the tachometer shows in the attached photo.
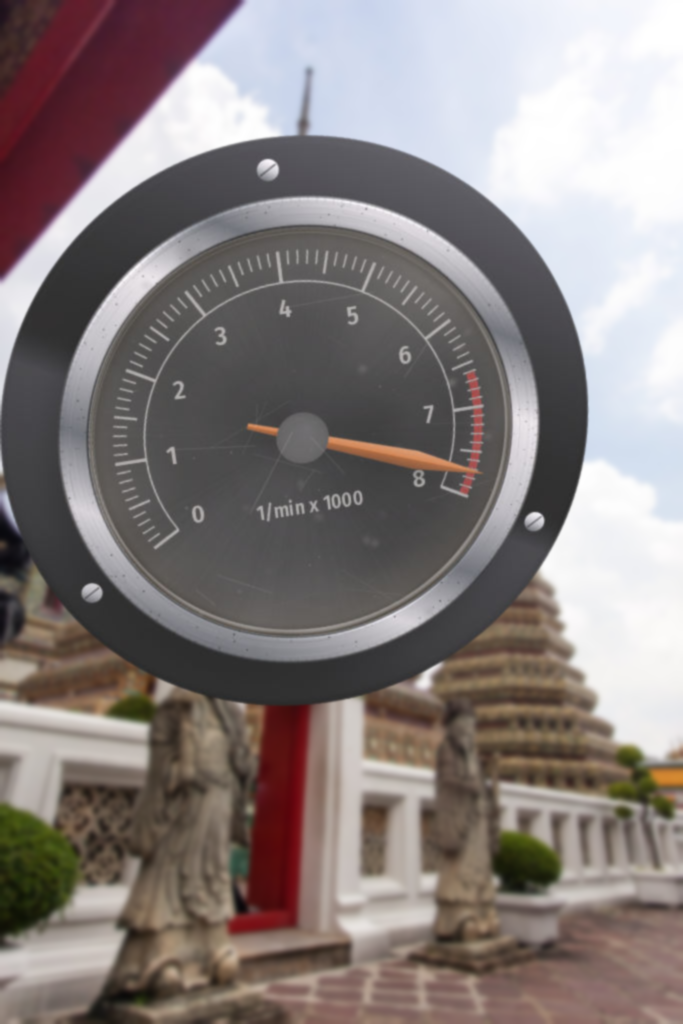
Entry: 7700 rpm
